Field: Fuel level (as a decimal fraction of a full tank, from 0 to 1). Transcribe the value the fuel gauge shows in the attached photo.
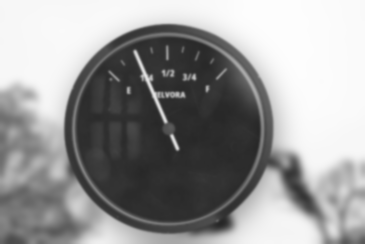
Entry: 0.25
